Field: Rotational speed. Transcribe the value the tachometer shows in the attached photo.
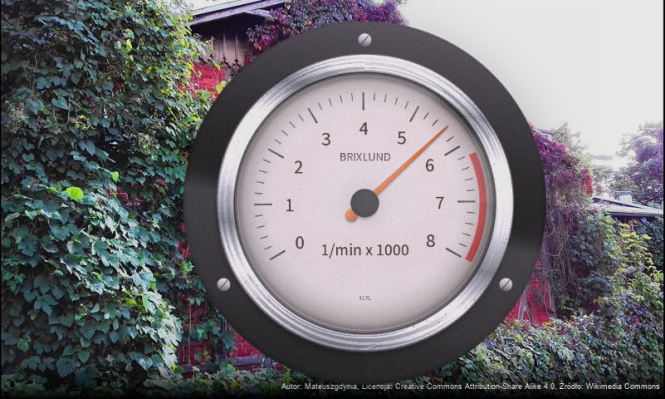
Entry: 5600 rpm
